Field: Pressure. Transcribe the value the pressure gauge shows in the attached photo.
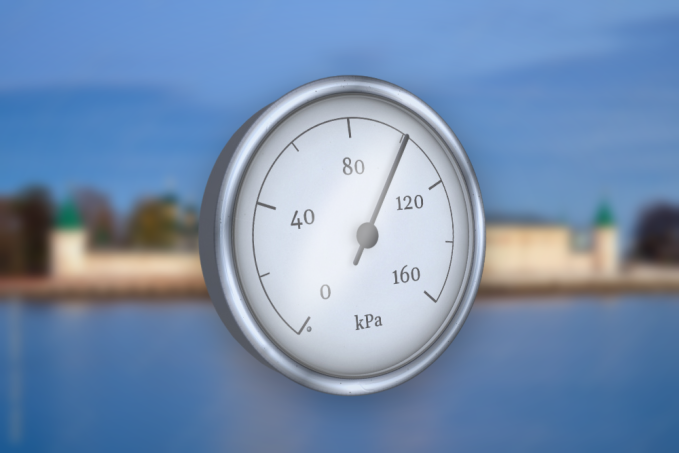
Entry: 100 kPa
